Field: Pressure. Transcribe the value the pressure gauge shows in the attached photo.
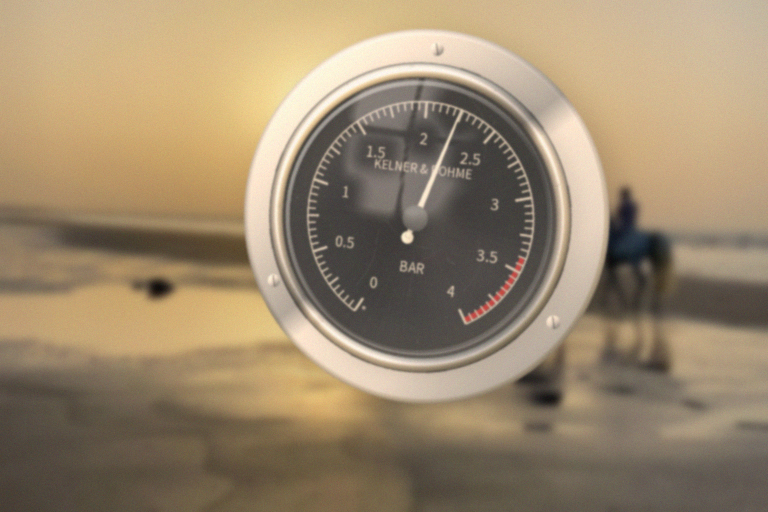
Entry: 2.25 bar
